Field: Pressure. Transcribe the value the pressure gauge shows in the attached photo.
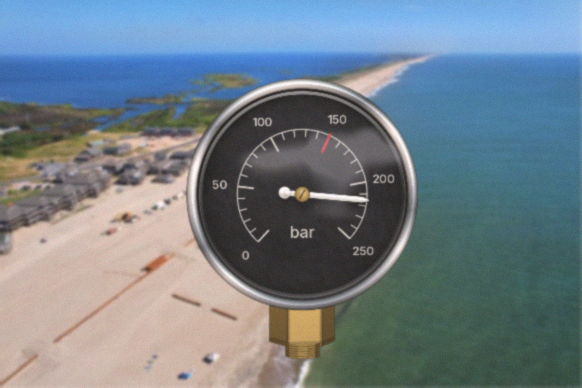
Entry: 215 bar
